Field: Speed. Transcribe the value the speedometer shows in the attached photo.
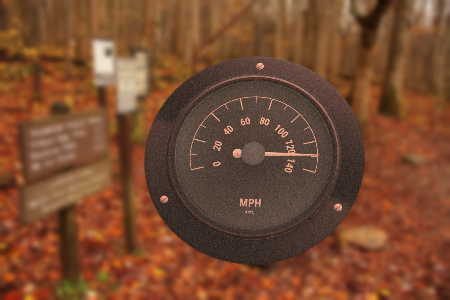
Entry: 130 mph
